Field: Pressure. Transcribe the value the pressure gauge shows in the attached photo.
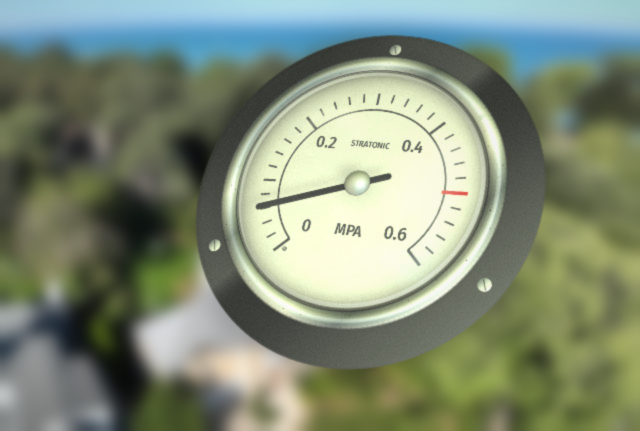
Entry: 0.06 MPa
